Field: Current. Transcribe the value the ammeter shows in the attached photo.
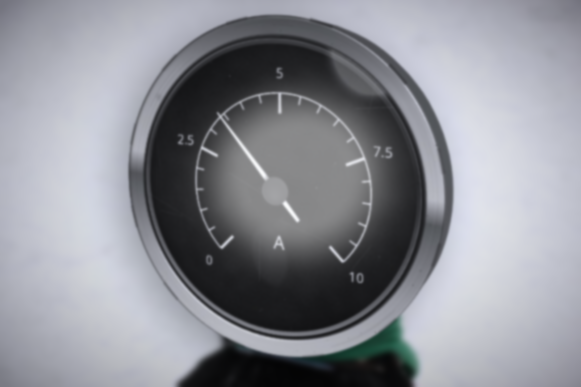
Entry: 3.5 A
